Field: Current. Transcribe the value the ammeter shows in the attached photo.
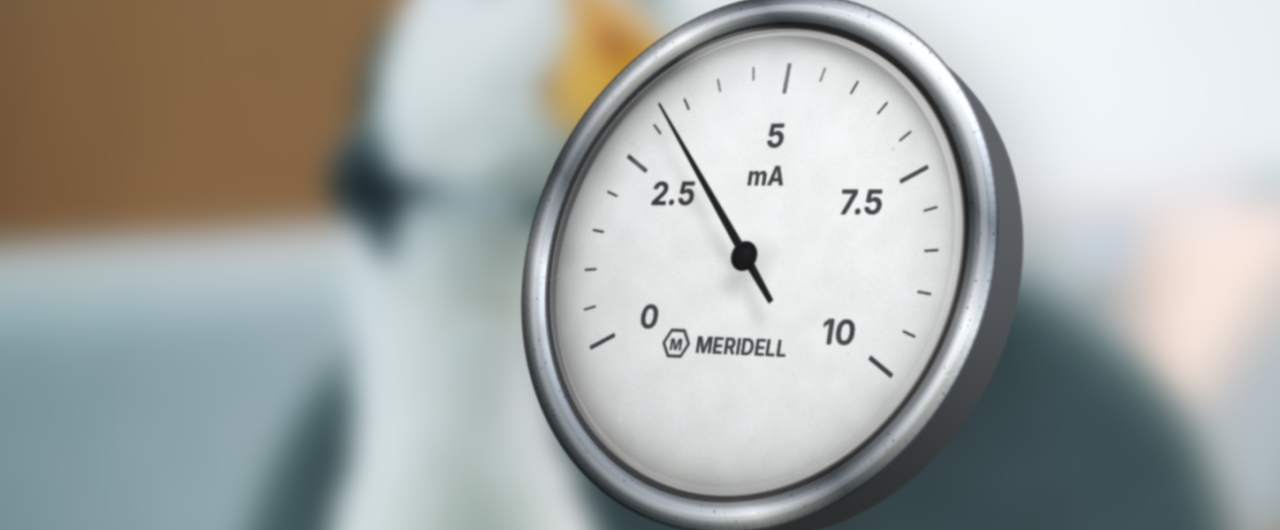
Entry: 3.25 mA
